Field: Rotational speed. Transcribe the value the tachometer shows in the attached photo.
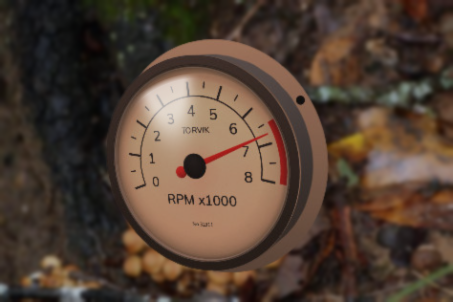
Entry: 6750 rpm
